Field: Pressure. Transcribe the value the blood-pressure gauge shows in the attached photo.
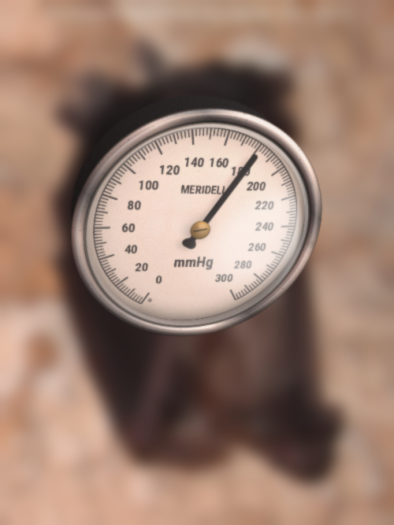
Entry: 180 mmHg
